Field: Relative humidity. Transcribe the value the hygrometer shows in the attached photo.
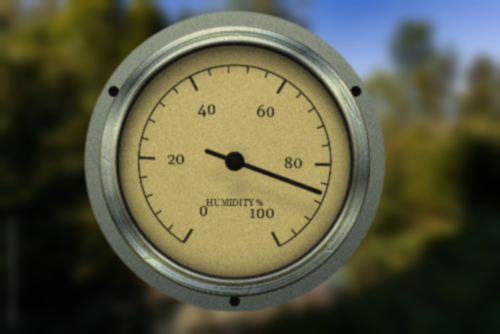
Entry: 86 %
